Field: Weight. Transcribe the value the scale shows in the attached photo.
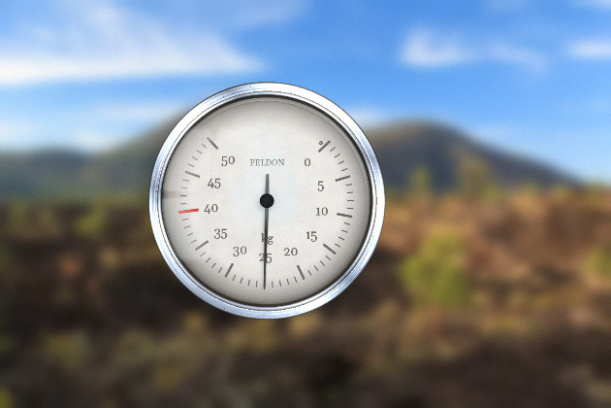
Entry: 25 kg
